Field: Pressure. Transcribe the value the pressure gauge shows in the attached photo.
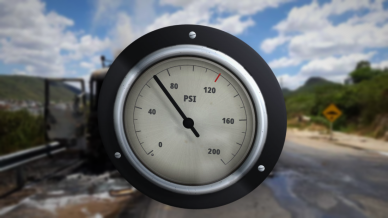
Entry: 70 psi
